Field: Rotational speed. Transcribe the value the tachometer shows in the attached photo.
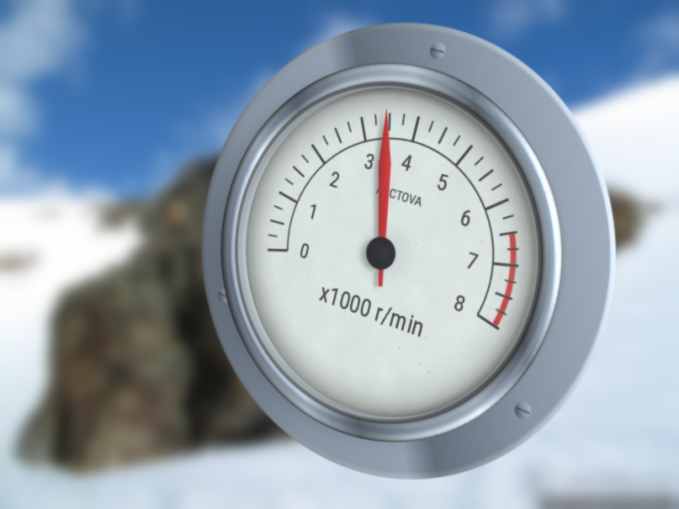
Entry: 3500 rpm
